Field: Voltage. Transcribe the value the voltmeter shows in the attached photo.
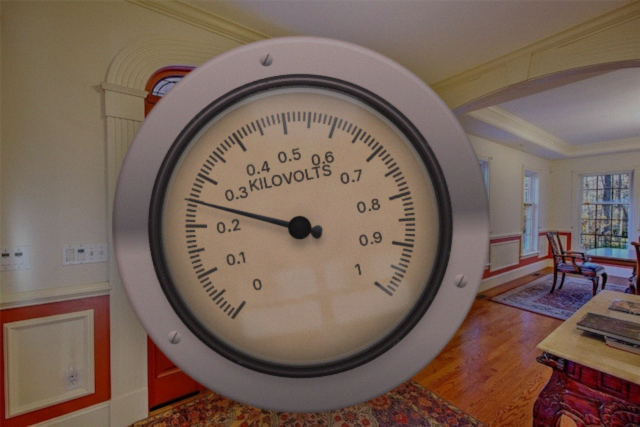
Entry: 0.25 kV
